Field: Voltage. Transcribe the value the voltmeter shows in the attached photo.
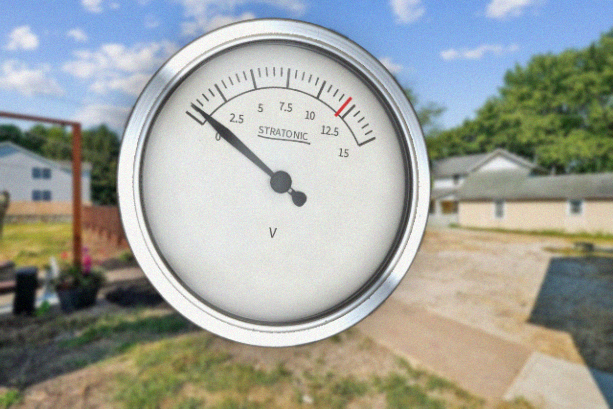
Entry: 0.5 V
